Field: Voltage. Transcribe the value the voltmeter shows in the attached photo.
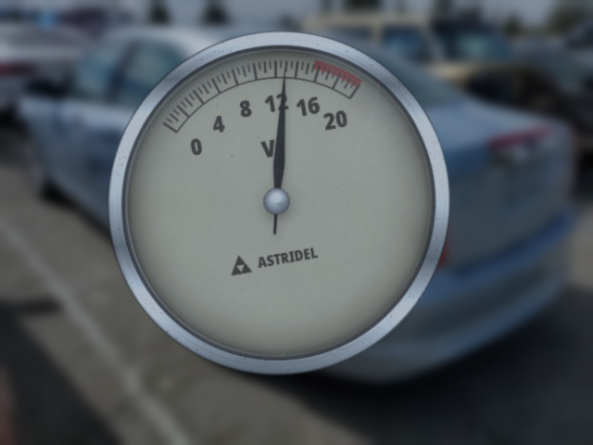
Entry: 13 V
